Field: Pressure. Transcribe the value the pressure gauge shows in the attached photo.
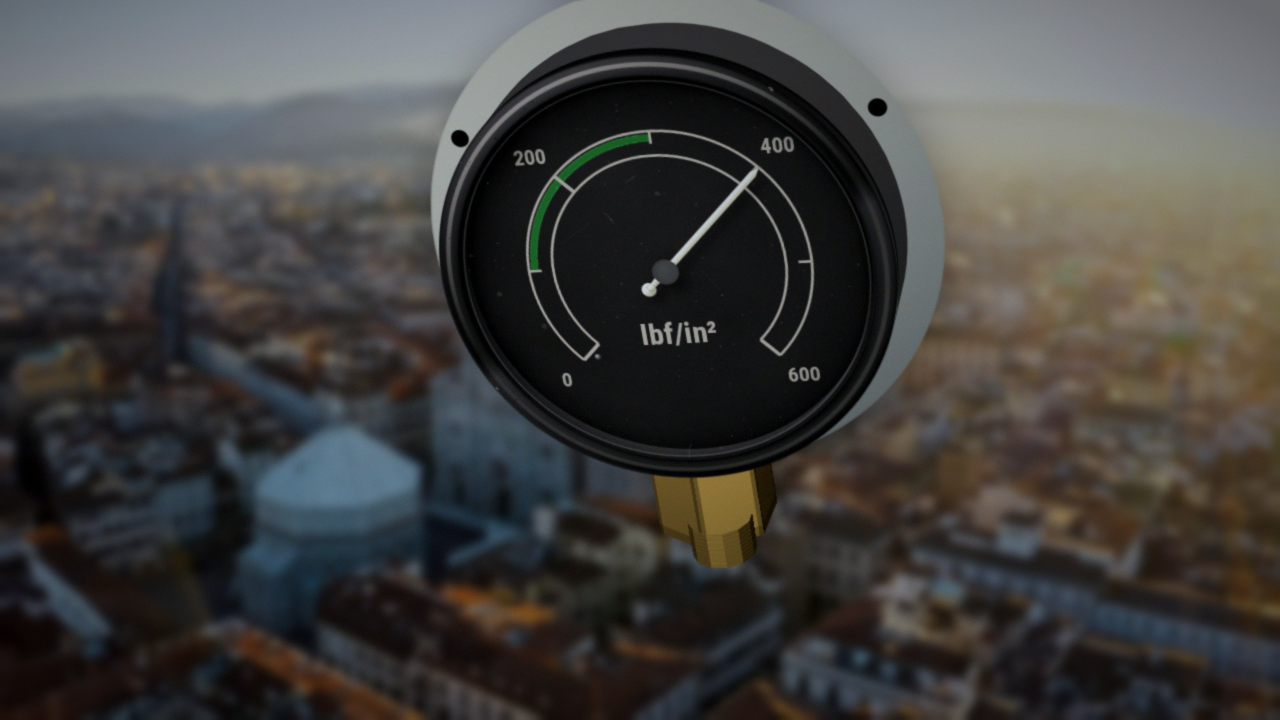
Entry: 400 psi
